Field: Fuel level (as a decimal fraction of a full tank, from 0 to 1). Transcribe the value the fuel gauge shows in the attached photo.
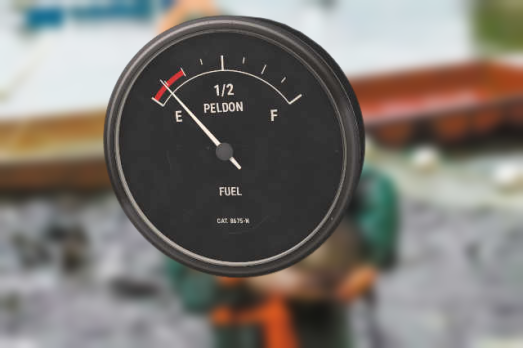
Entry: 0.125
